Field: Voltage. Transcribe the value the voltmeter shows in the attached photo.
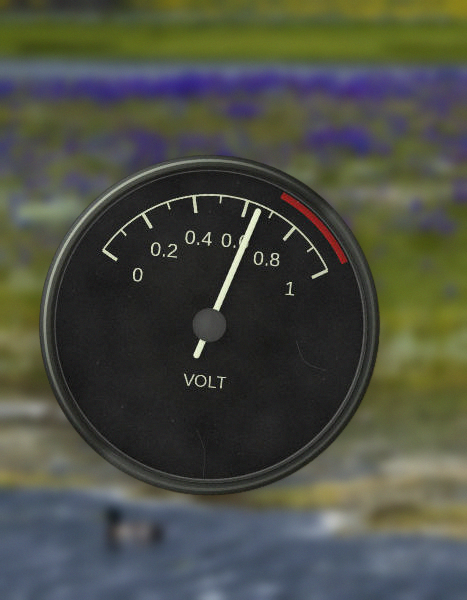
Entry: 0.65 V
